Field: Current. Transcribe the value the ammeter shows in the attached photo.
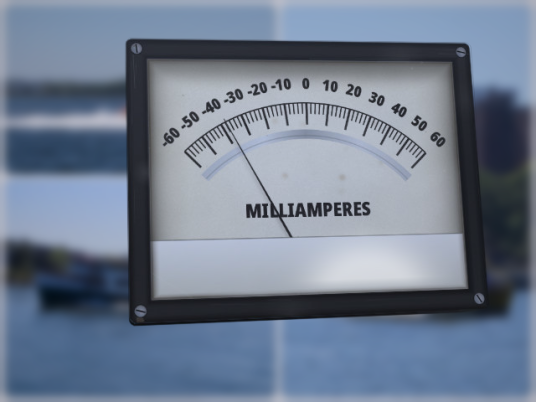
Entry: -38 mA
